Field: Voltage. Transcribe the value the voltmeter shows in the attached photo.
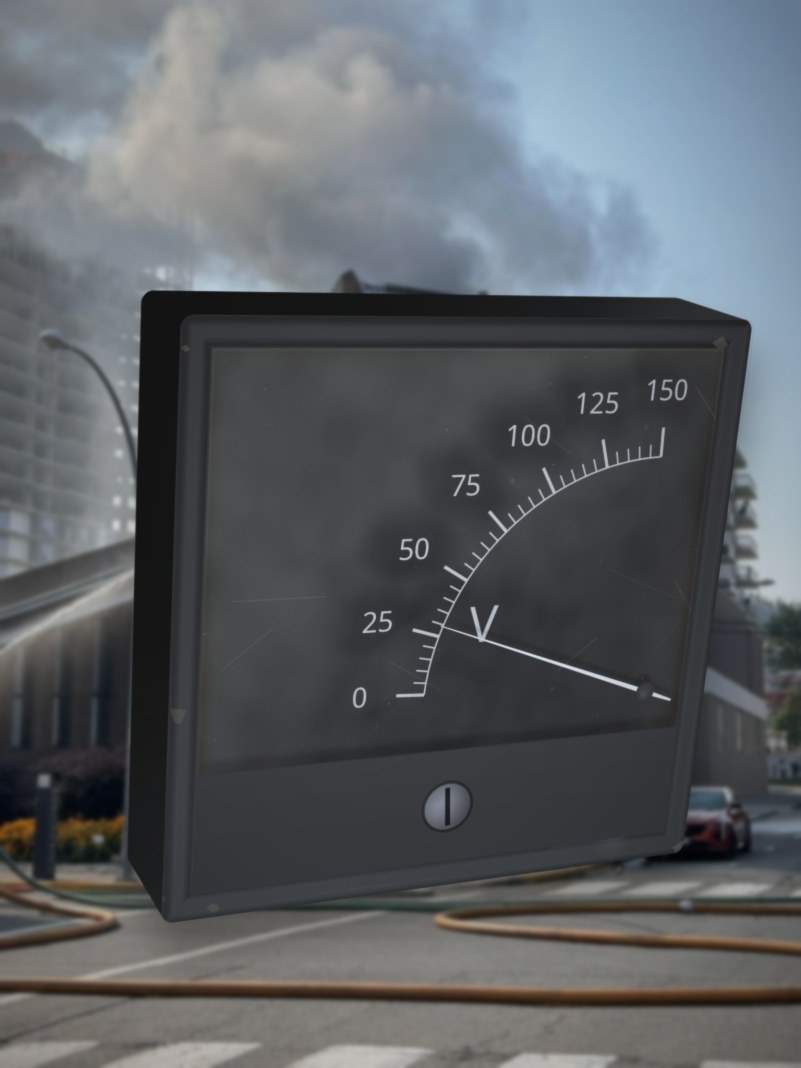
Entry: 30 V
